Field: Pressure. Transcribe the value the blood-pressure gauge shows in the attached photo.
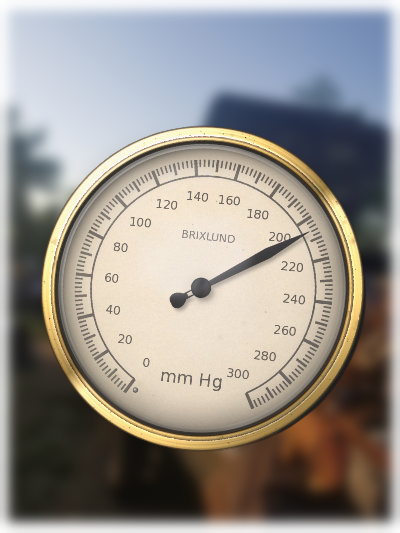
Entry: 206 mmHg
